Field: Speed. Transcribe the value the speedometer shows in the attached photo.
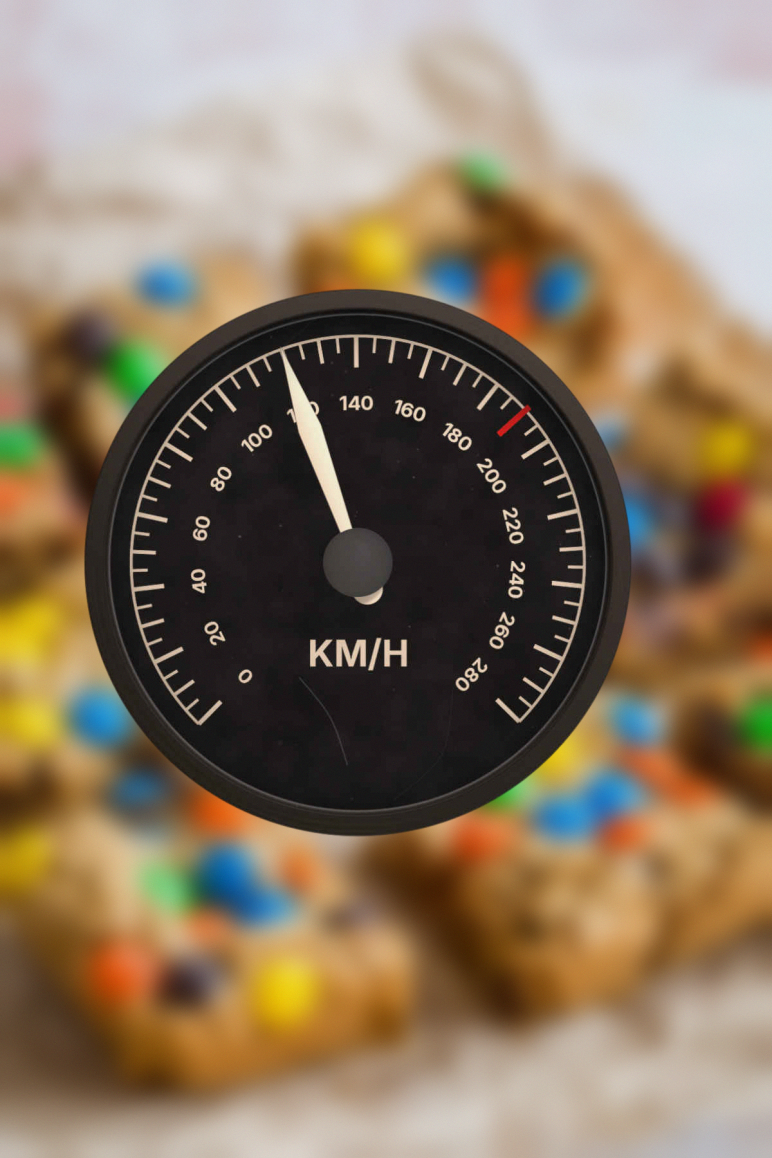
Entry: 120 km/h
